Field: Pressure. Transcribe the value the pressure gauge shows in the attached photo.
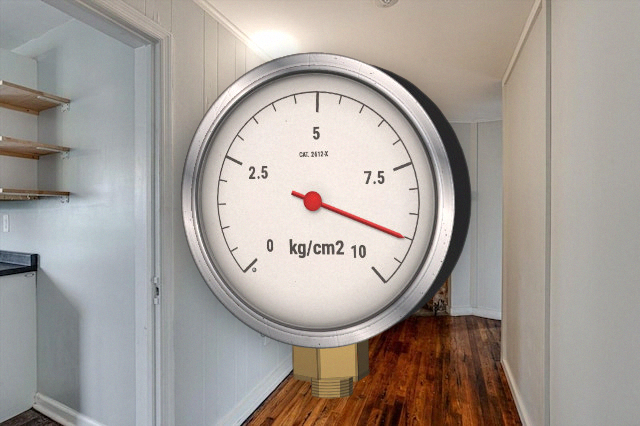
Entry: 9 kg/cm²
